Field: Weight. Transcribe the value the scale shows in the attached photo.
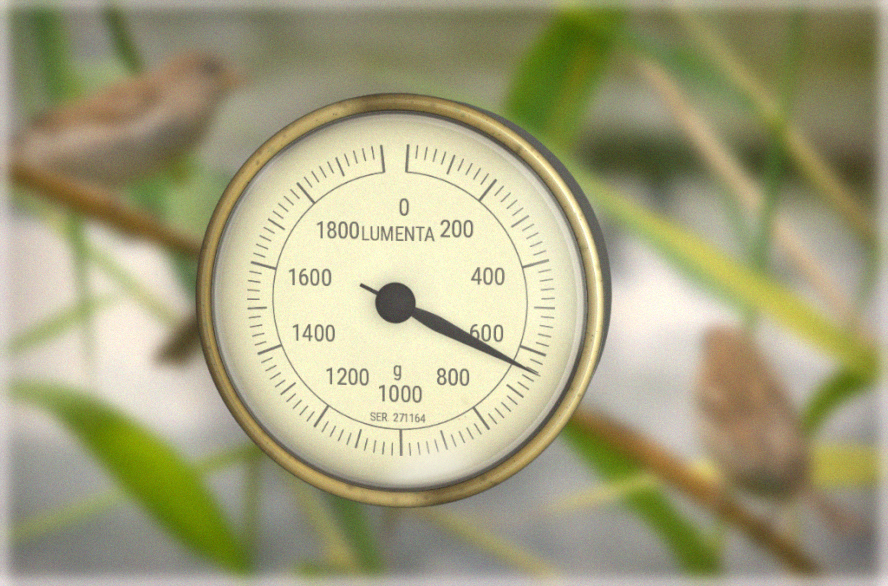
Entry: 640 g
